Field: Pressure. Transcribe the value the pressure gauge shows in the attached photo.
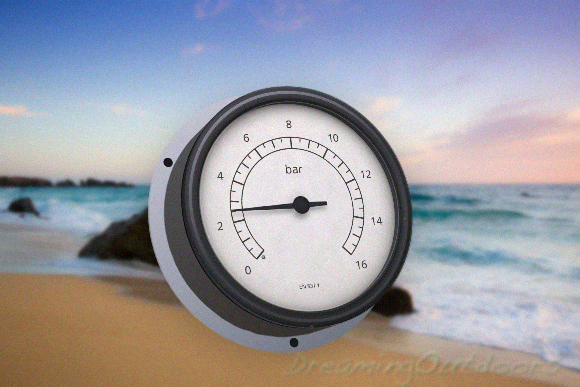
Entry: 2.5 bar
